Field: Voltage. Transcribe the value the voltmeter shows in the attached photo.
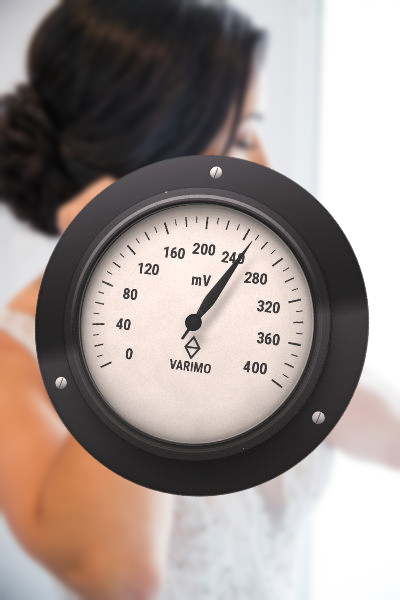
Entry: 250 mV
